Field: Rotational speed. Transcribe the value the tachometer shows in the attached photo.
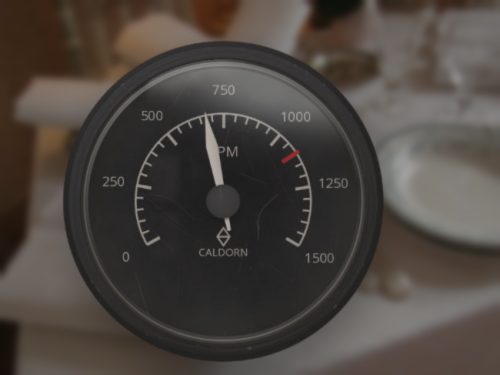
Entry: 675 rpm
